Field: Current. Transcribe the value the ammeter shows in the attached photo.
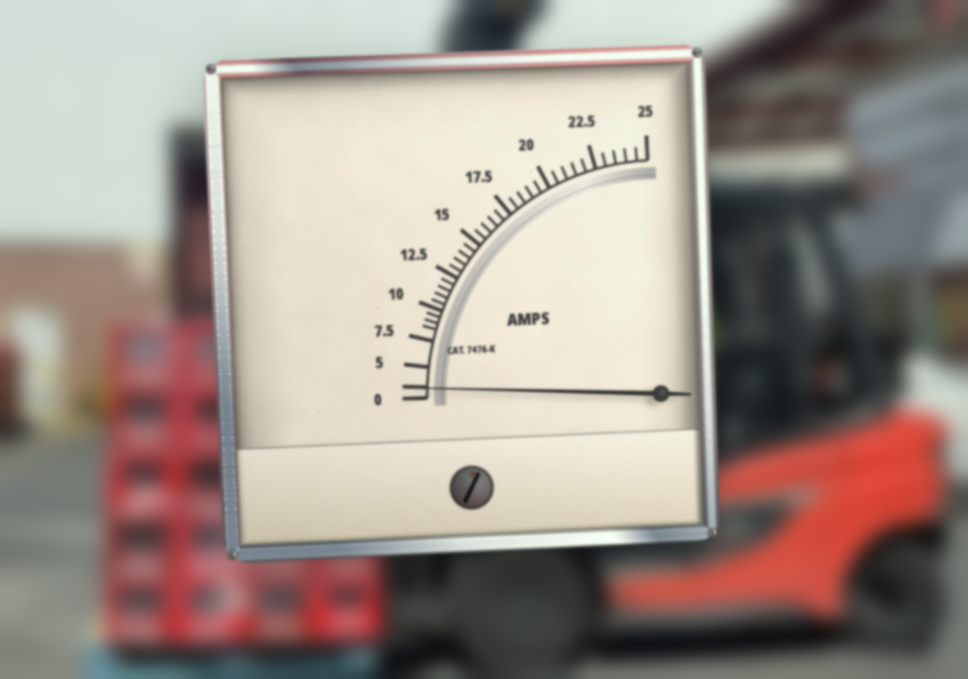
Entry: 2.5 A
